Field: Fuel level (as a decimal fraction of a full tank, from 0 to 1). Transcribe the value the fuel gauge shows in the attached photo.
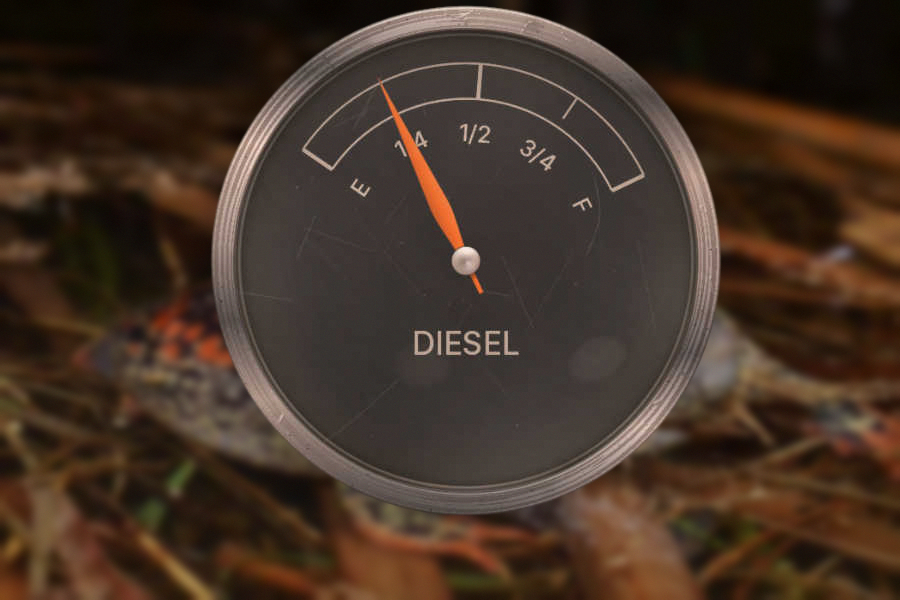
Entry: 0.25
